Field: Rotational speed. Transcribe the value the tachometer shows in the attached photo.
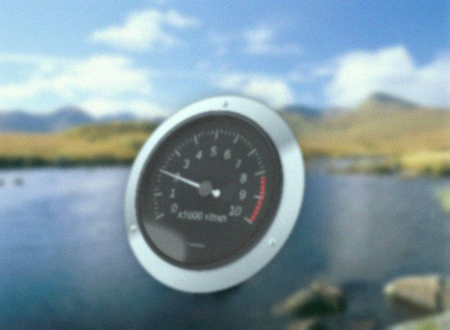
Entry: 2000 rpm
